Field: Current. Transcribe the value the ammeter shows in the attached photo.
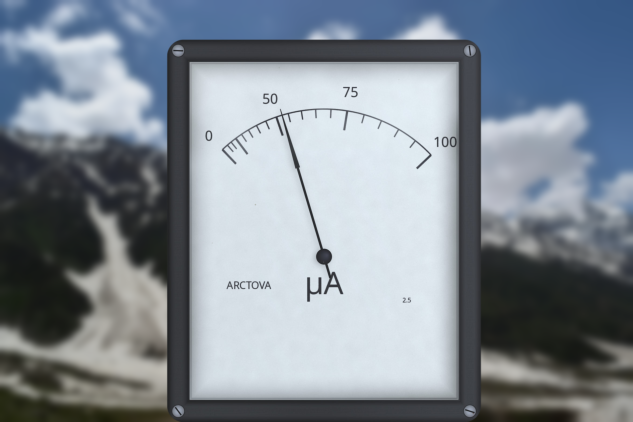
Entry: 52.5 µA
